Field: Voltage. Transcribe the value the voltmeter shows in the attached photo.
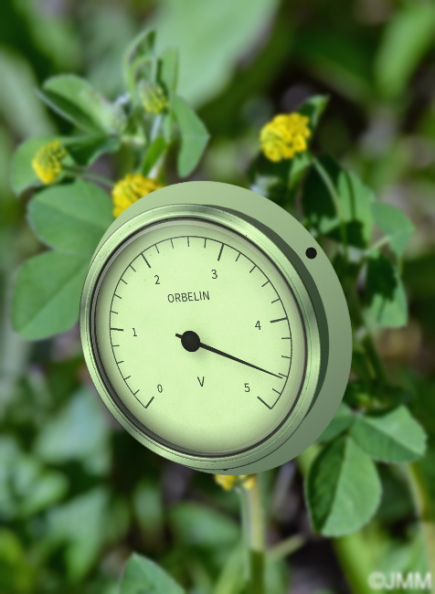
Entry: 4.6 V
